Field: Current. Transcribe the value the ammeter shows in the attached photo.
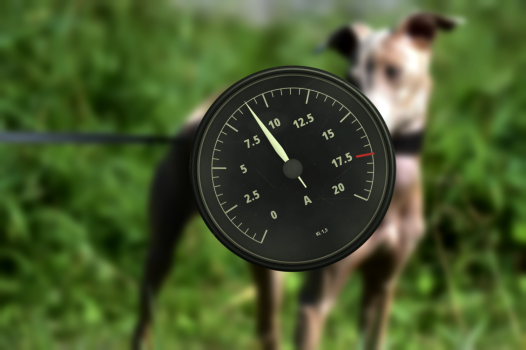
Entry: 9 A
